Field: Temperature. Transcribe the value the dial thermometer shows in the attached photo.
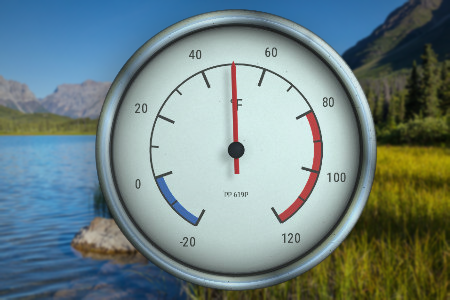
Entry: 50 °F
